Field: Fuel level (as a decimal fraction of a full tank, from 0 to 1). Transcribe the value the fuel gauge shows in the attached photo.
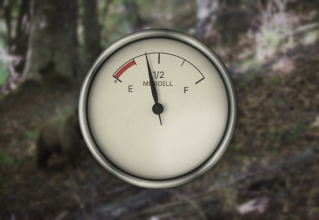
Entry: 0.375
